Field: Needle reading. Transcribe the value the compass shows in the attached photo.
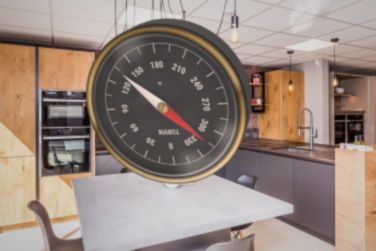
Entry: 315 °
